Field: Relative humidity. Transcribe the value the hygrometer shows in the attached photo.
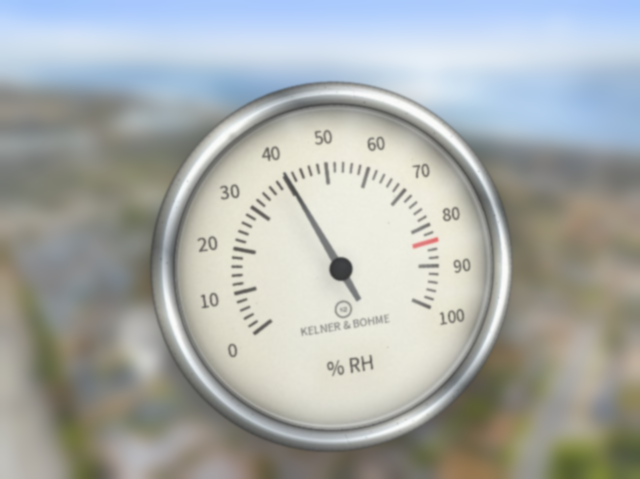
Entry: 40 %
